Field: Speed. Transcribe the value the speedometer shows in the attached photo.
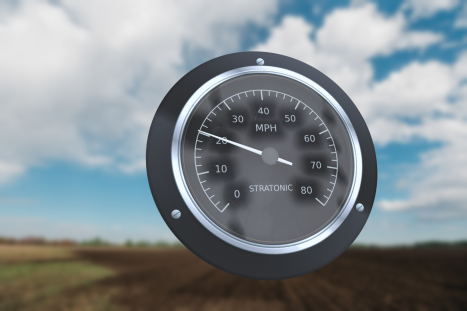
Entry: 20 mph
